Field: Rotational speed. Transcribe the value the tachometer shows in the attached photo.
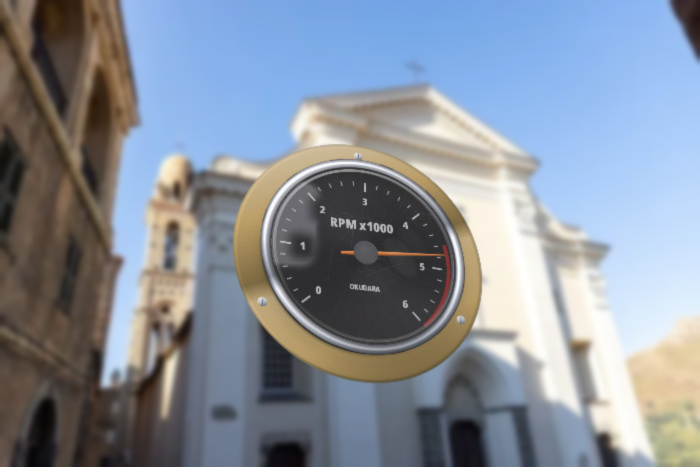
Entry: 4800 rpm
